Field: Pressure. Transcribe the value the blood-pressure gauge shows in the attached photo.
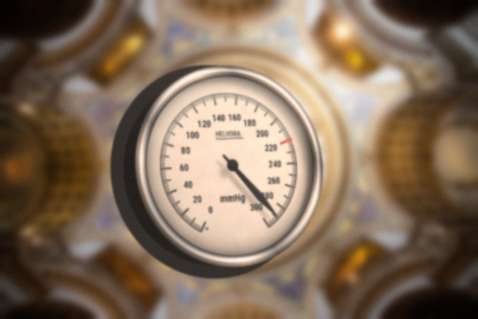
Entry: 290 mmHg
